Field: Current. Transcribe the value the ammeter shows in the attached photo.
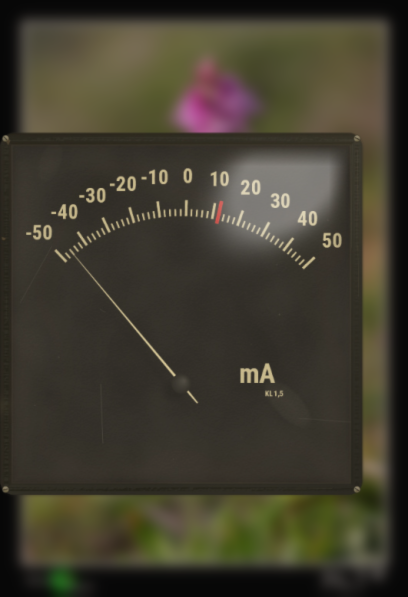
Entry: -46 mA
